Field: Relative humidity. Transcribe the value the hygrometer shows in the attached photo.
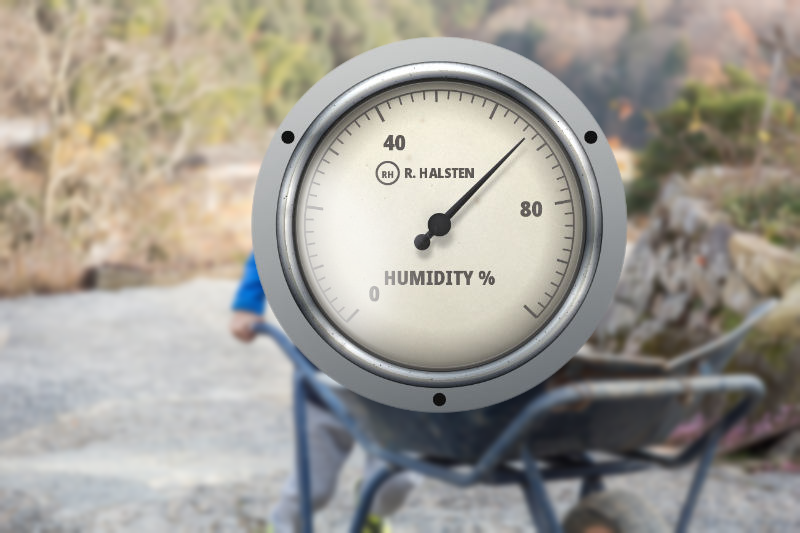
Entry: 67 %
